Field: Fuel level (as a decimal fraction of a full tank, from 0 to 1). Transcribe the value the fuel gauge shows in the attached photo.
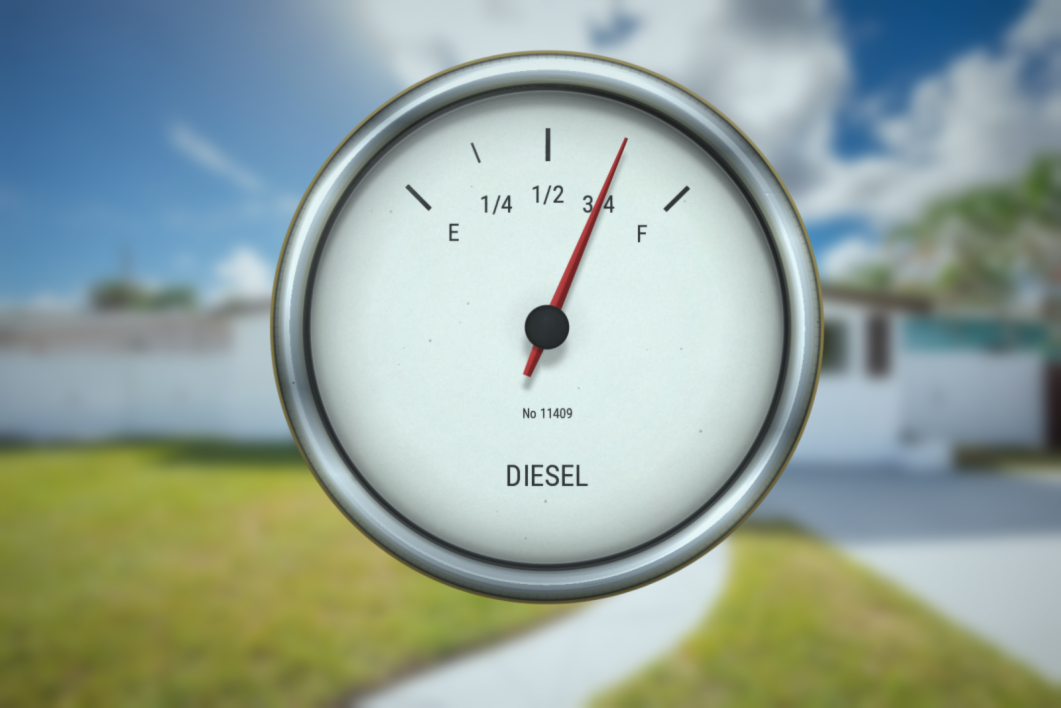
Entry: 0.75
